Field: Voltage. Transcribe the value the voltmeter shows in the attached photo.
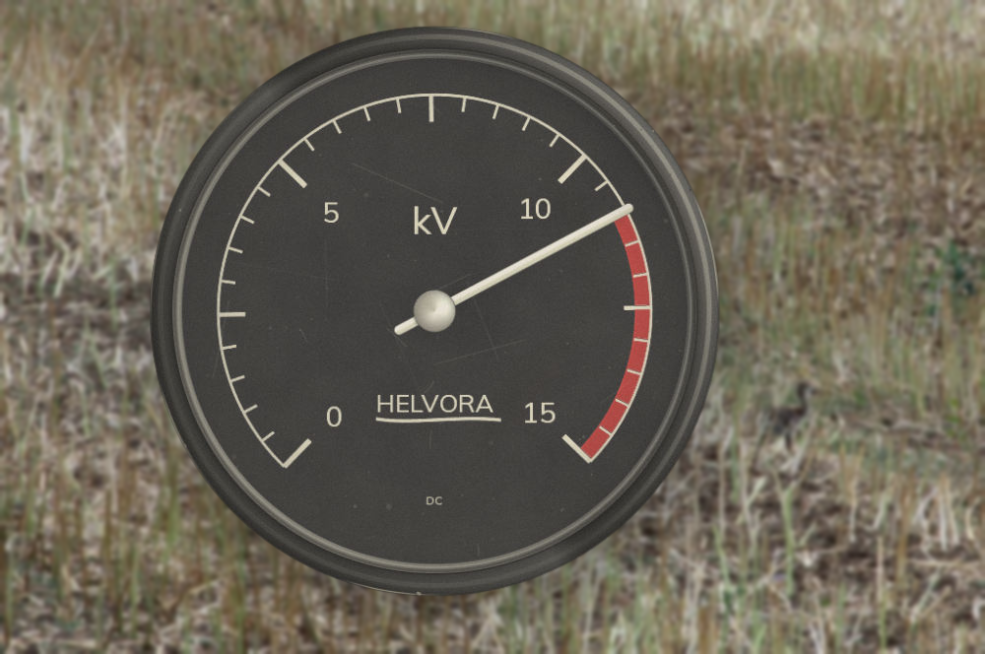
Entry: 11 kV
